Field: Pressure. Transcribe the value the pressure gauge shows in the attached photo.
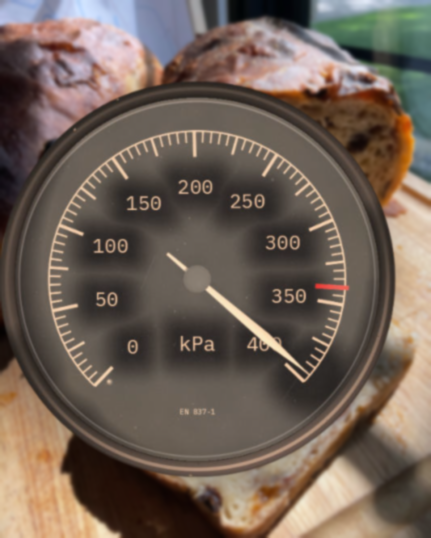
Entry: 395 kPa
